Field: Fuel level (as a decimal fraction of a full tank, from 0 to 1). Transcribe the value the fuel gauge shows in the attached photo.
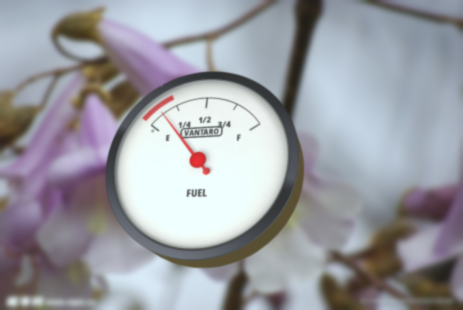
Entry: 0.125
